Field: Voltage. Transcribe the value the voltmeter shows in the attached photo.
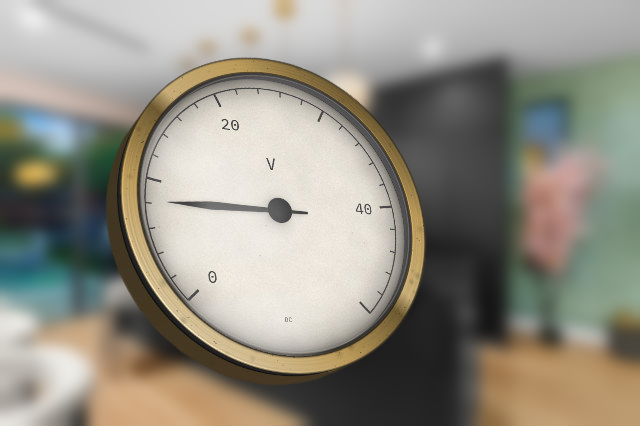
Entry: 8 V
